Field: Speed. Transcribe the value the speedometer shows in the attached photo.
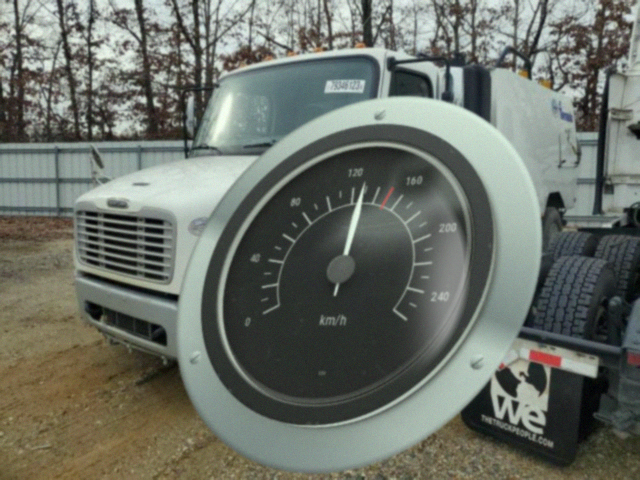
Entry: 130 km/h
